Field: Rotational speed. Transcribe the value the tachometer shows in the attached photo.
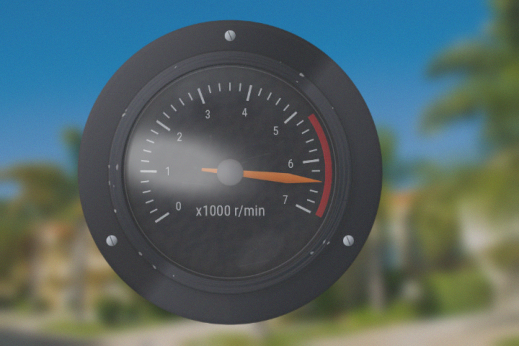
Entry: 6400 rpm
